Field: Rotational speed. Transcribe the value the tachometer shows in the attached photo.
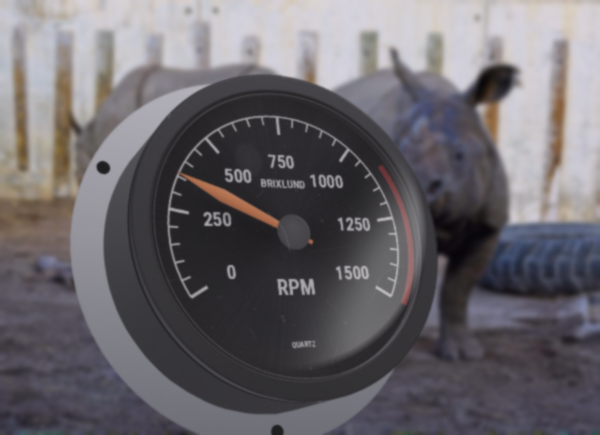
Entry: 350 rpm
